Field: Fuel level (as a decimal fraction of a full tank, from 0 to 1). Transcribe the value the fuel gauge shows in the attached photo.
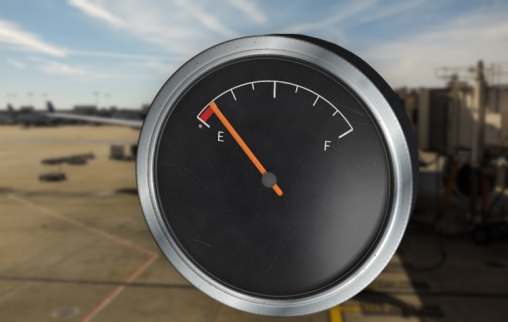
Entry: 0.125
